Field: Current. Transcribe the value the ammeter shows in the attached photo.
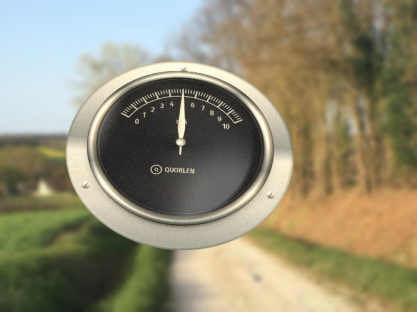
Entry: 5 mA
